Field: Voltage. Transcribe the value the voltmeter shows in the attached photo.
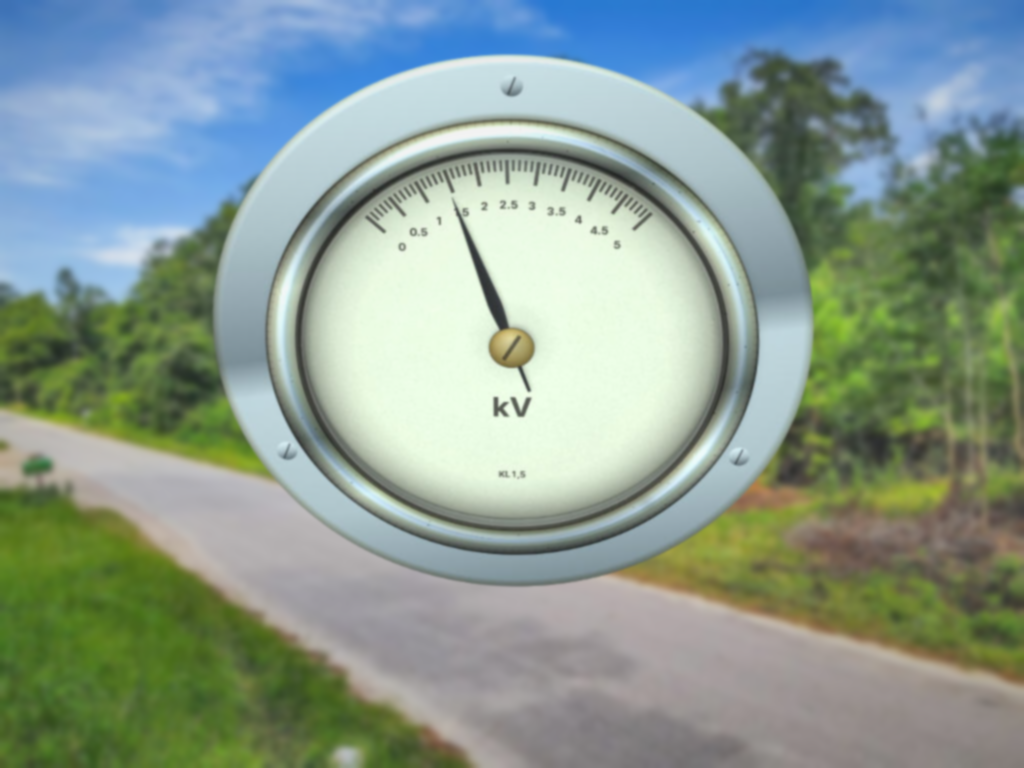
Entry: 1.5 kV
